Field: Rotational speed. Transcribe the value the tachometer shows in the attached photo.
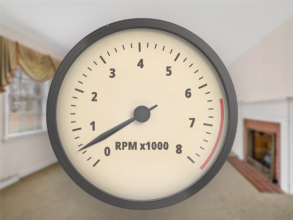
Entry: 500 rpm
